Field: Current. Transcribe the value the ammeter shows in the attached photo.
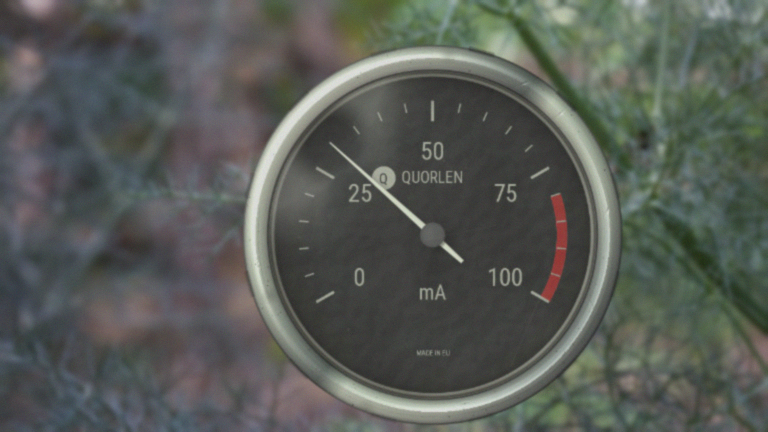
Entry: 30 mA
